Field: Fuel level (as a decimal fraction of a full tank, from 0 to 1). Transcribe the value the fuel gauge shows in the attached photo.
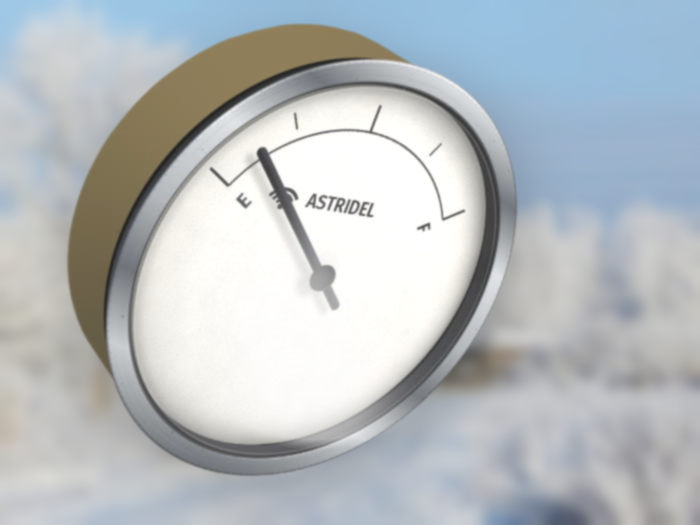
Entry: 0.125
